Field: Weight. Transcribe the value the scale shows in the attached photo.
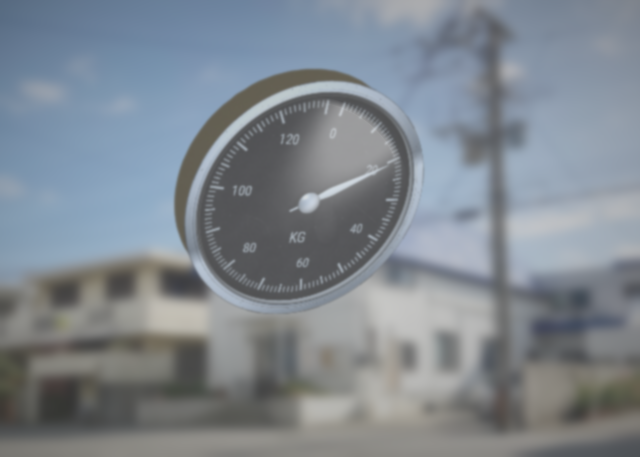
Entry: 20 kg
